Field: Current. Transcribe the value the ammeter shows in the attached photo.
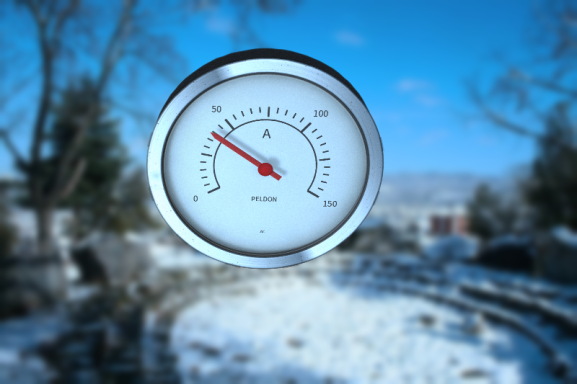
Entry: 40 A
